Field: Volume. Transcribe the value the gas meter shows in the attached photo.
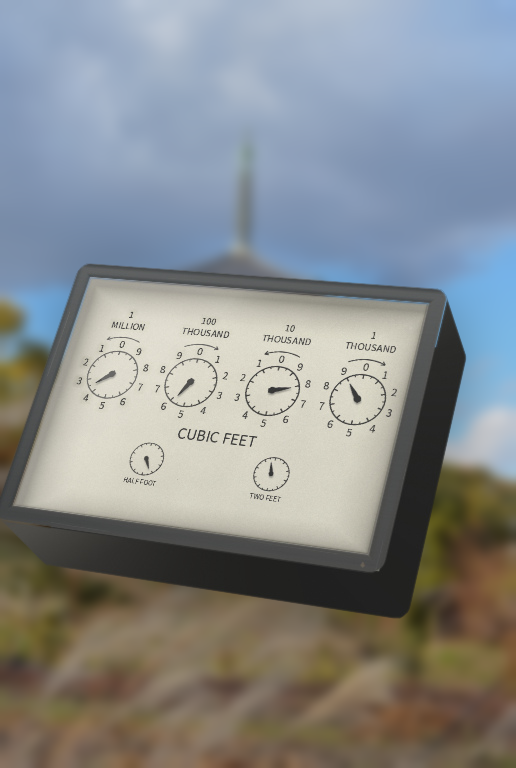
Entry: 357900 ft³
